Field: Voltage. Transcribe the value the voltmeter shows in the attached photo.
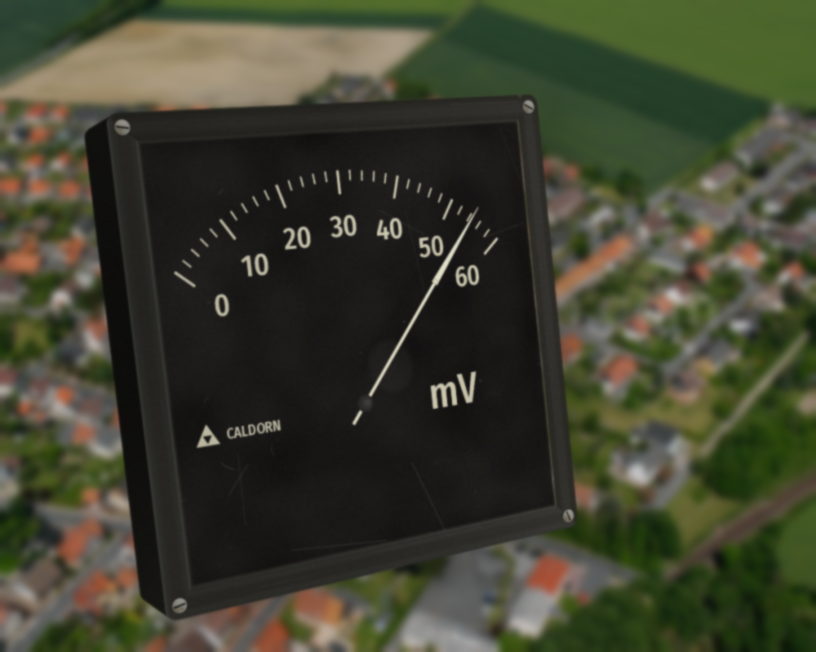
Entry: 54 mV
